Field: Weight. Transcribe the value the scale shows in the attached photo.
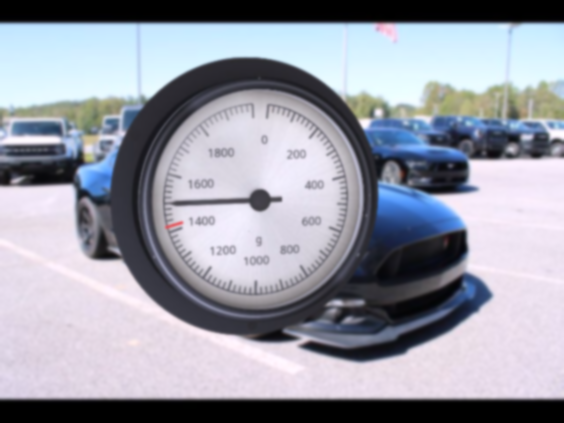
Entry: 1500 g
